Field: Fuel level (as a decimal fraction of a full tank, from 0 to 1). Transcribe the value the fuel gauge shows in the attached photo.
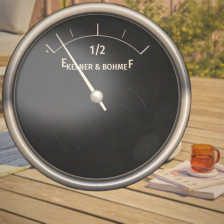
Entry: 0.125
